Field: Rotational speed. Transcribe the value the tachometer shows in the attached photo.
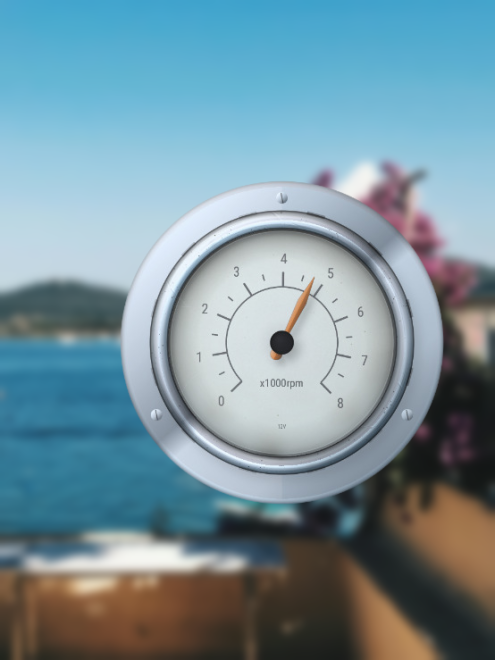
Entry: 4750 rpm
